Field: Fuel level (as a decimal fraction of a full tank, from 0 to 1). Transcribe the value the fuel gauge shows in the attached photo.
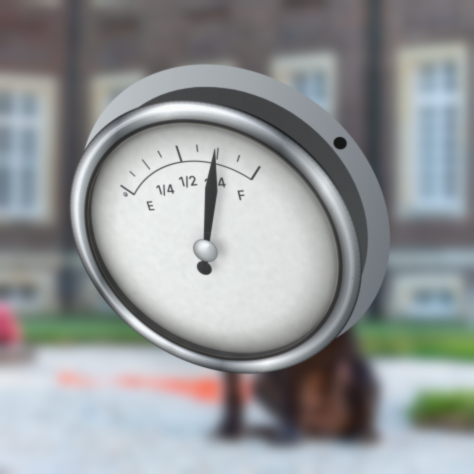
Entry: 0.75
